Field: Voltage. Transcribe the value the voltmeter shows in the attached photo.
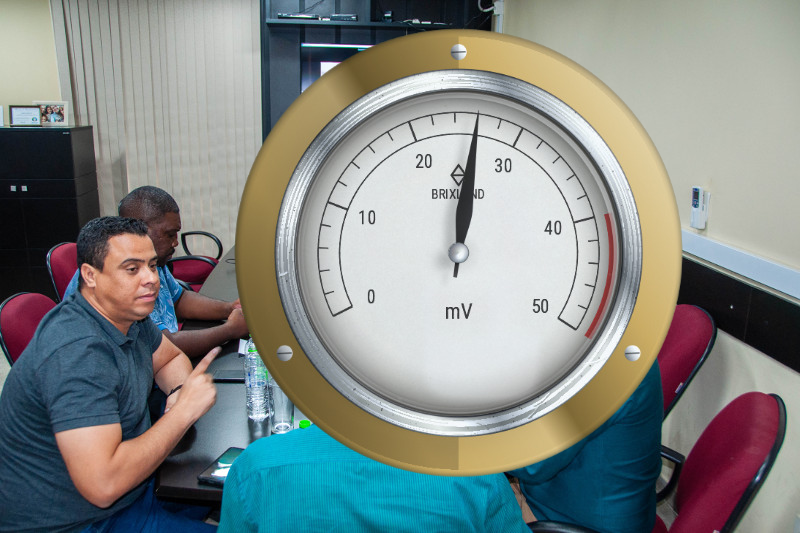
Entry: 26 mV
